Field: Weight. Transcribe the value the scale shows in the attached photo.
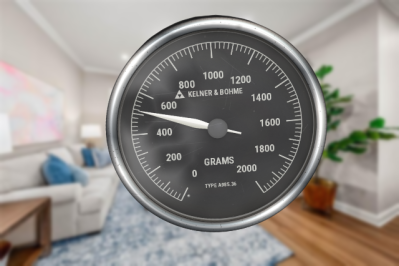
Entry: 520 g
